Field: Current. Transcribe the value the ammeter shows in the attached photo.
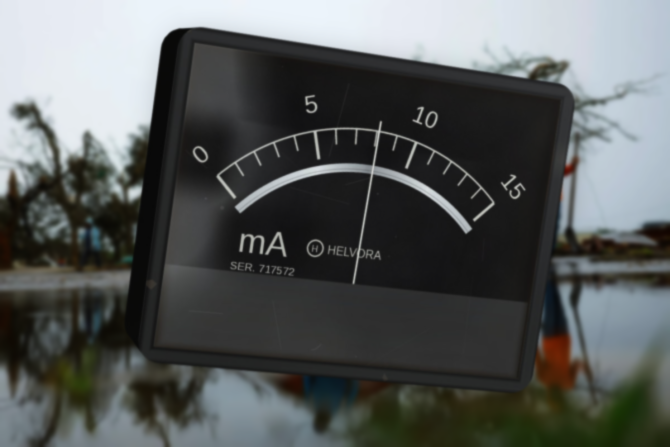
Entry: 8 mA
